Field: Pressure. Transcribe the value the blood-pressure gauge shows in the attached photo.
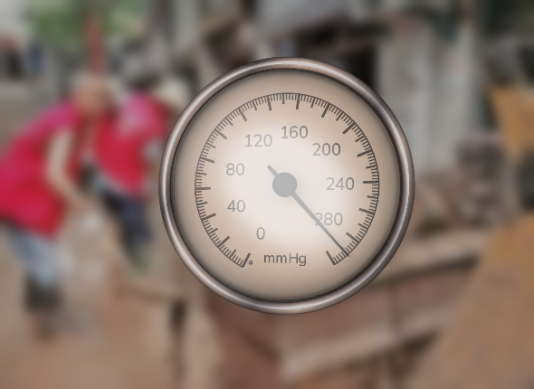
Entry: 290 mmHg
